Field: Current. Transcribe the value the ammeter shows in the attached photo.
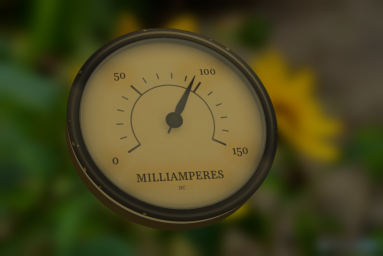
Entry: 95 mA
